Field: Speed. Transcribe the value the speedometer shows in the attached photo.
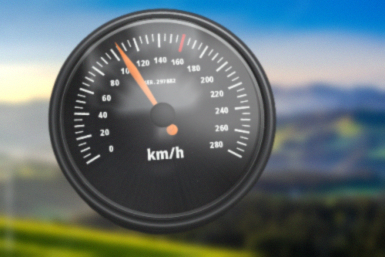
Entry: 105 km/h
